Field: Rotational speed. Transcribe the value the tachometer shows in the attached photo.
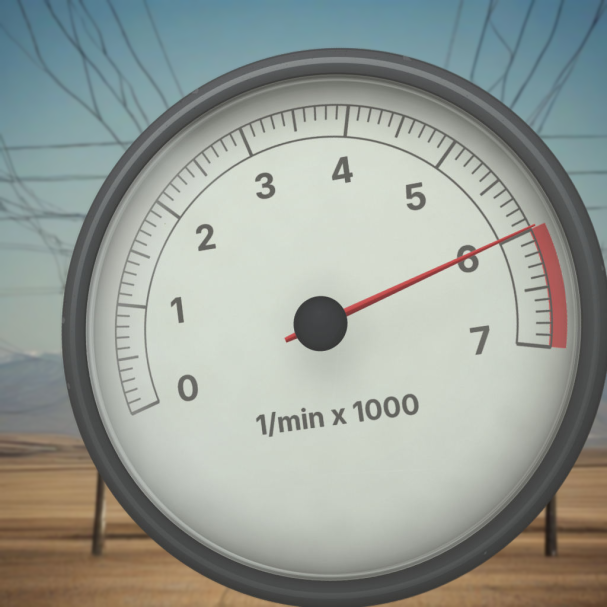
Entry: 6000 rpm
